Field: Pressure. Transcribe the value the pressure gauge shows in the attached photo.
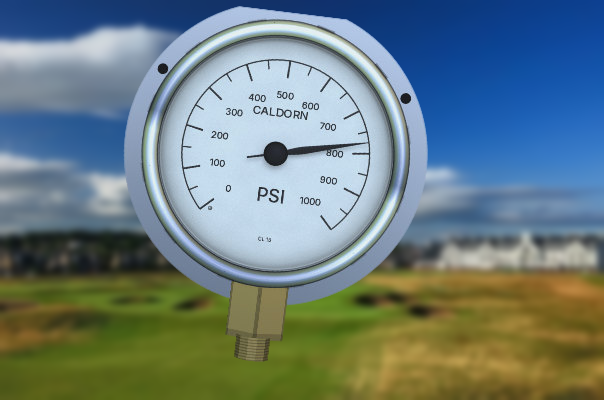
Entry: 775 psi
